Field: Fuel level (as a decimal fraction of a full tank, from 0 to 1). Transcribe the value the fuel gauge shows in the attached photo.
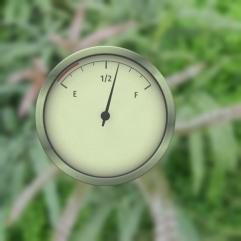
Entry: 0.625
